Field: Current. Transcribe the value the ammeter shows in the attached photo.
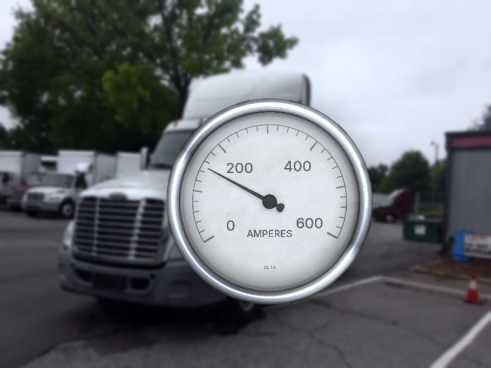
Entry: 150 A
